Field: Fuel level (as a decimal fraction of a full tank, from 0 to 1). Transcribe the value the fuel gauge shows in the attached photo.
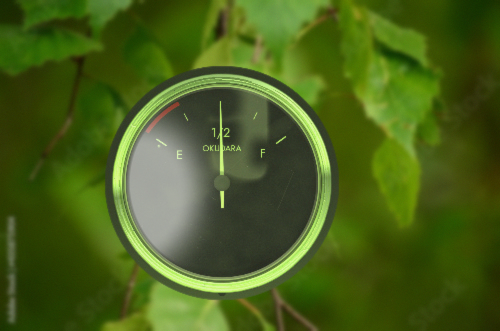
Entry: 0.5
